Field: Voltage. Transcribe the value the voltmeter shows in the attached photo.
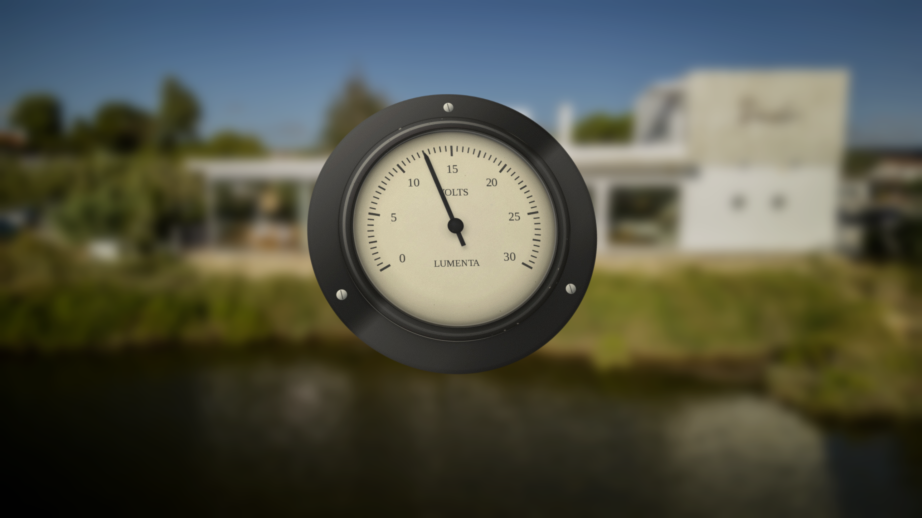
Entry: 12.5 V
